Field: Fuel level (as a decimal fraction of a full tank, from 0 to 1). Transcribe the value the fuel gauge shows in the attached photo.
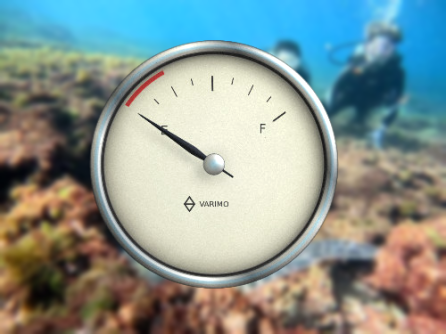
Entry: 0
